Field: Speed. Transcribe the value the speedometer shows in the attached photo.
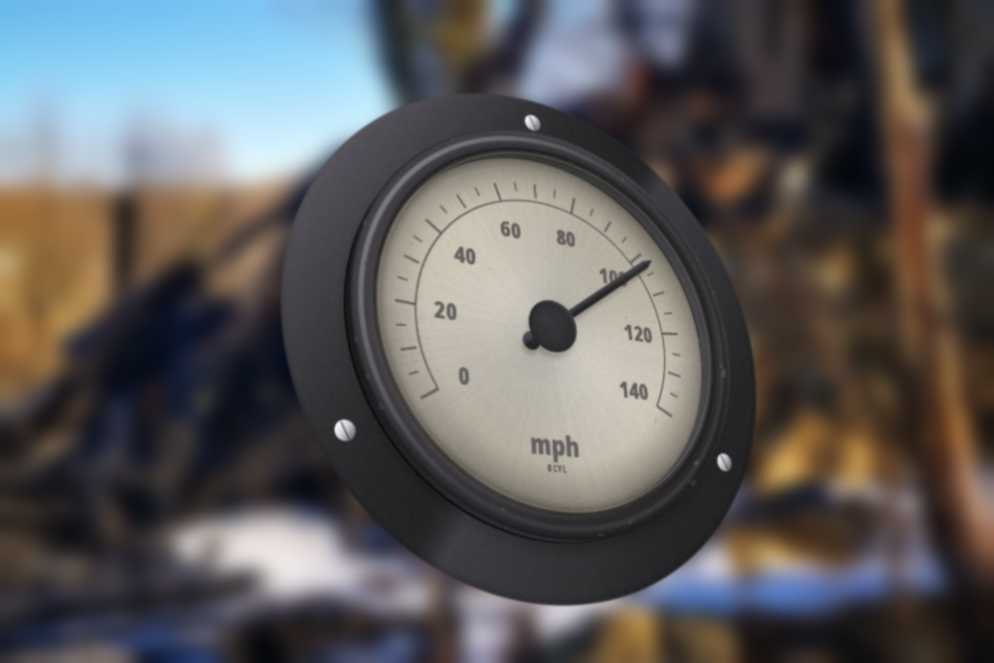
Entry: 102.5 mph
